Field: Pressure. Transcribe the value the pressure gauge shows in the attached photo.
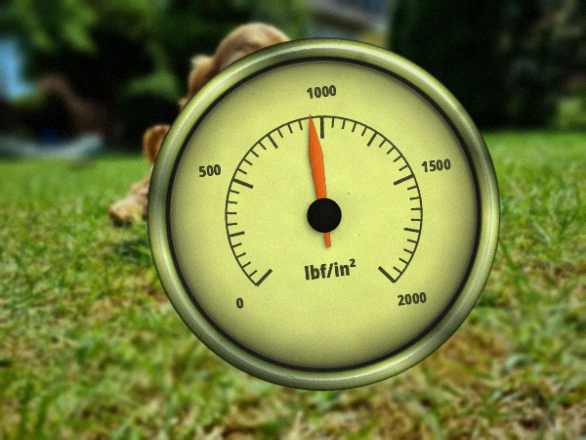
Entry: 950 psi
